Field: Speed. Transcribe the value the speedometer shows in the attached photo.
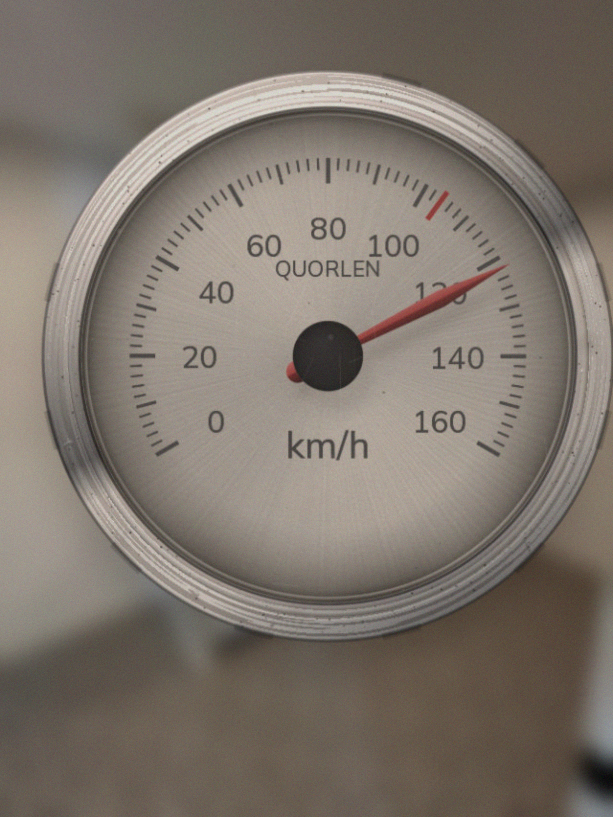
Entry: 122 km/h
